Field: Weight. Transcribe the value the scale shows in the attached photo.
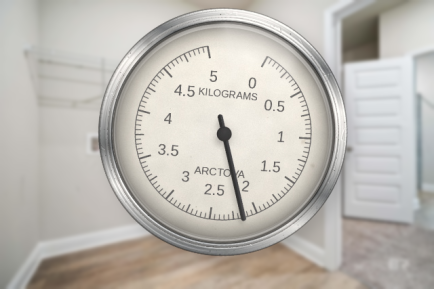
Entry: 2.15 kg
